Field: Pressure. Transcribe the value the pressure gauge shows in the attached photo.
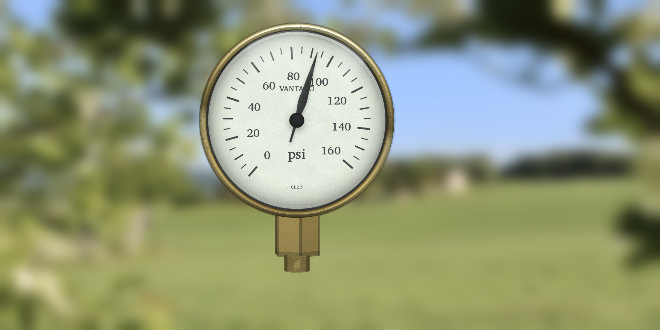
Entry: 92.5 psi
